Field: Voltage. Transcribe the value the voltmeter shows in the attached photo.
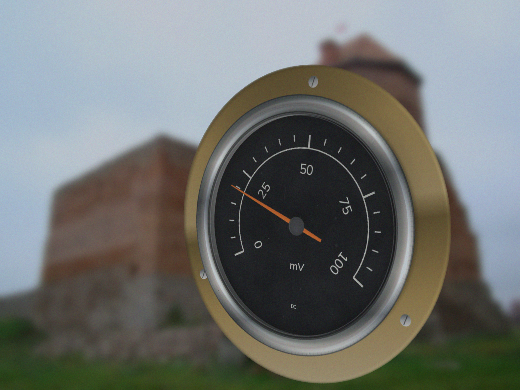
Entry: 20 mV
